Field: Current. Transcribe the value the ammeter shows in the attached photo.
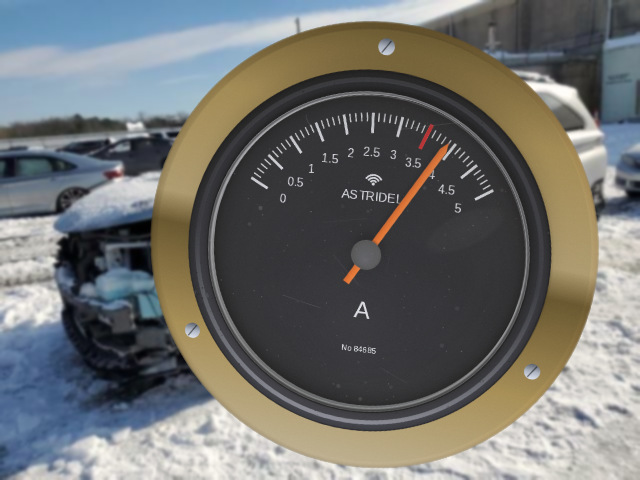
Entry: 3.9 A
